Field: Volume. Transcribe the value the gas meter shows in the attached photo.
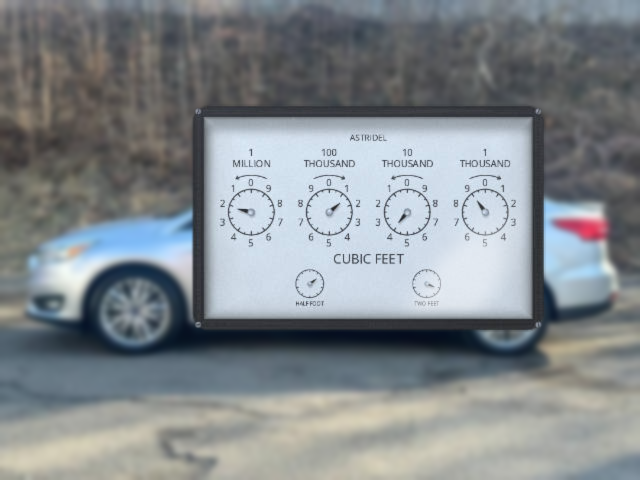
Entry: 213900 ft³
